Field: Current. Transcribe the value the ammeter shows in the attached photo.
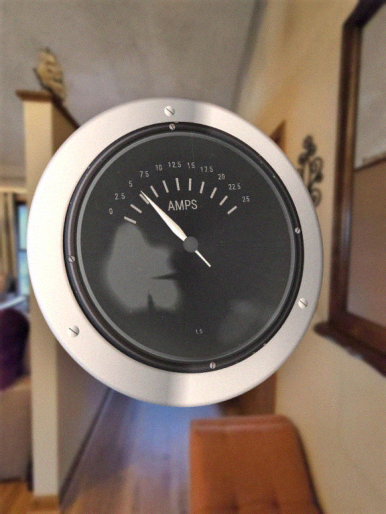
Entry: 5 A
